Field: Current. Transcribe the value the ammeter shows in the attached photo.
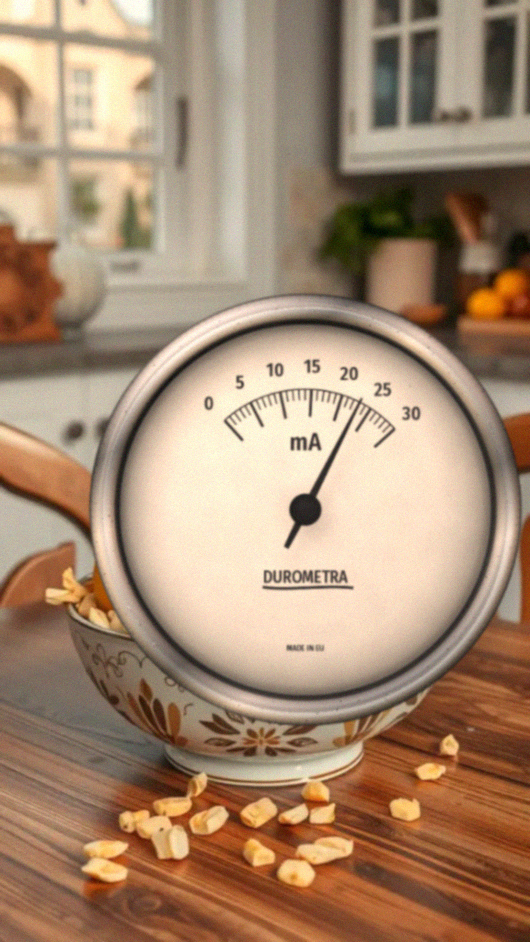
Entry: 23 mA
